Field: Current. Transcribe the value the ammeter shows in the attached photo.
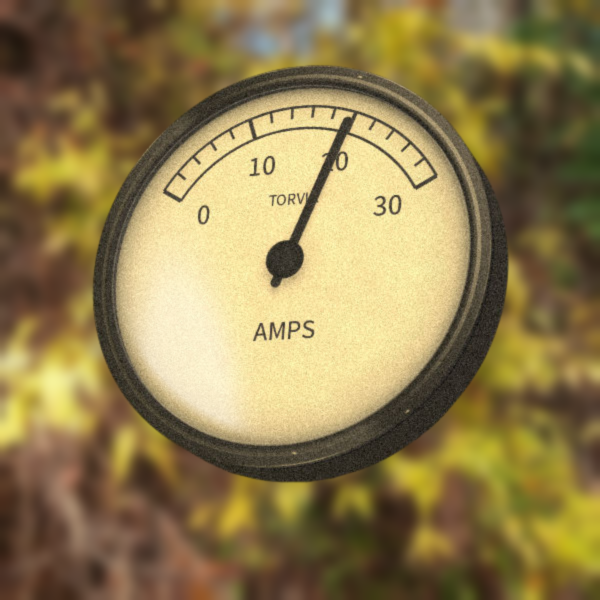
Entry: 20 A
